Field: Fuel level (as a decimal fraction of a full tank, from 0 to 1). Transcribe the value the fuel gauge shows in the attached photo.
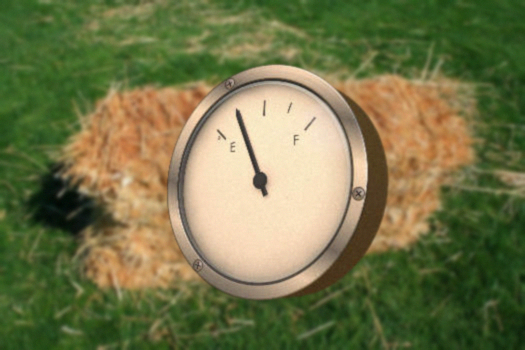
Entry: 0.25
